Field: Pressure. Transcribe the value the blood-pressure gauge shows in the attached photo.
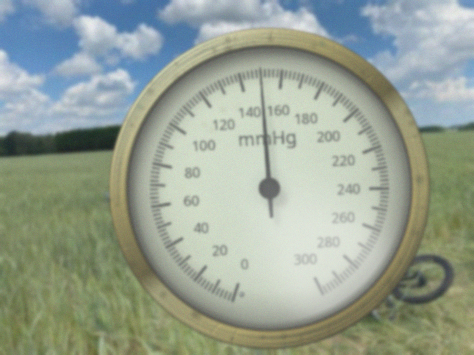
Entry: 150 mmHg
